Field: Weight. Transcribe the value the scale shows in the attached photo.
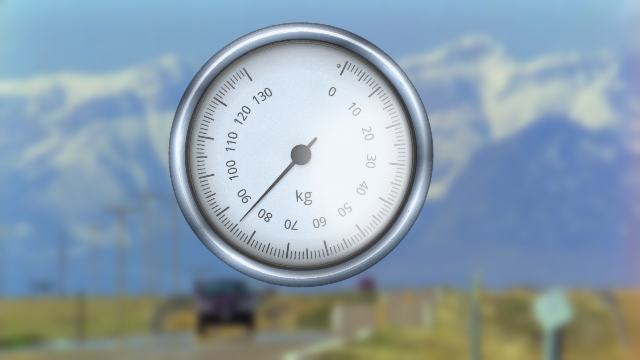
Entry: 85 kg
